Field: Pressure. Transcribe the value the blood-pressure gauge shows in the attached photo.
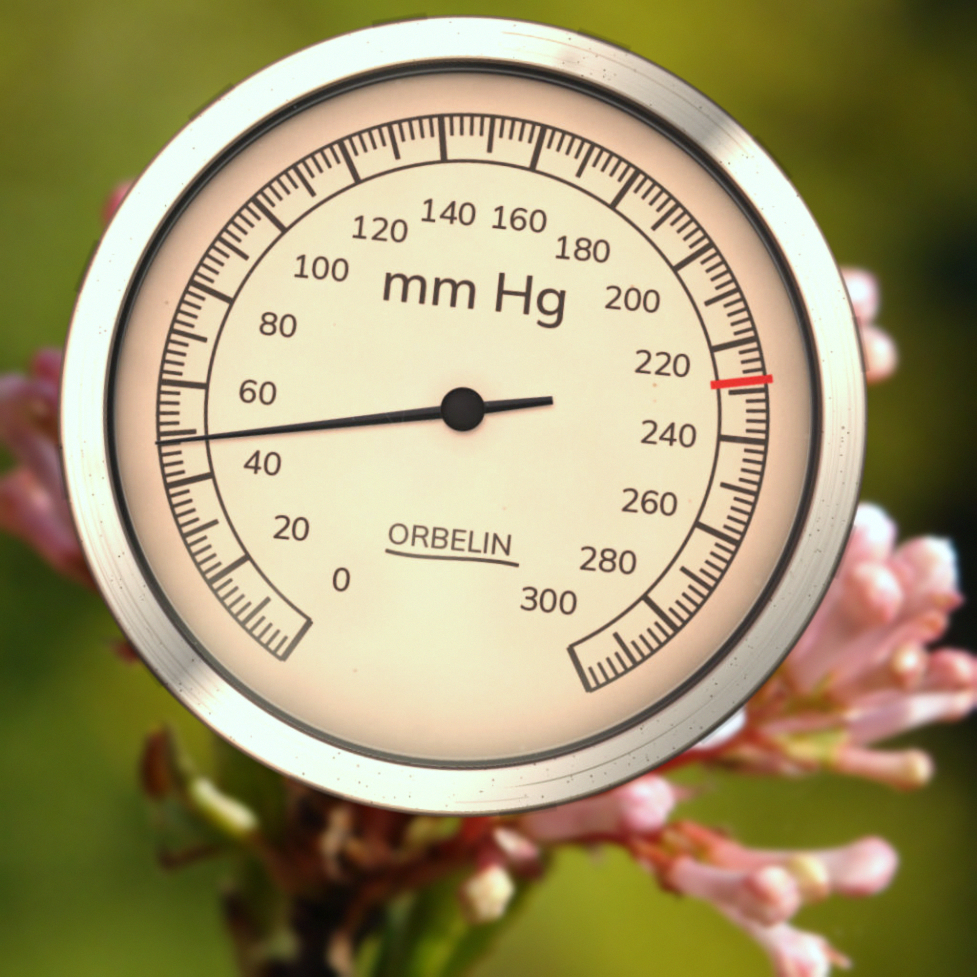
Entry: 48 mmHg
